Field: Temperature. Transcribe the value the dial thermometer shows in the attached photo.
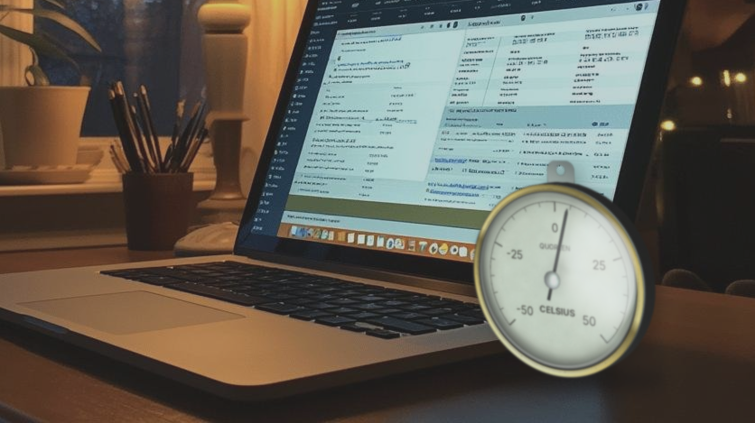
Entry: 5 °C
